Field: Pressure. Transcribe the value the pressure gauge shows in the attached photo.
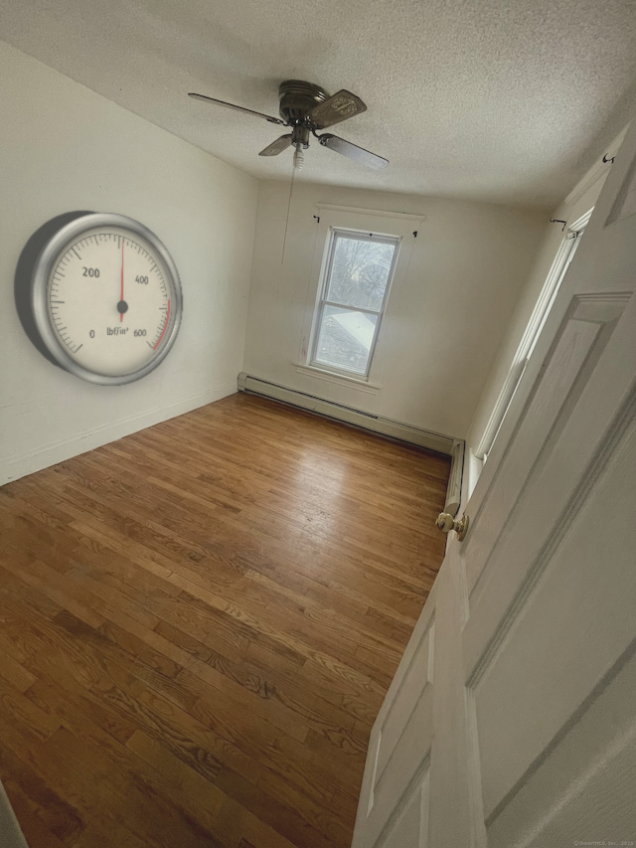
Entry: 300 psi
